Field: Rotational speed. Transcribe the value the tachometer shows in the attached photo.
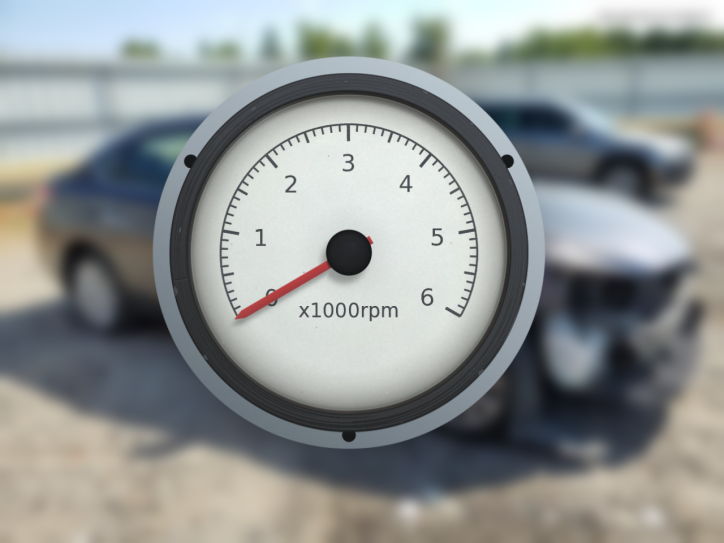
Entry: 0 rpm
